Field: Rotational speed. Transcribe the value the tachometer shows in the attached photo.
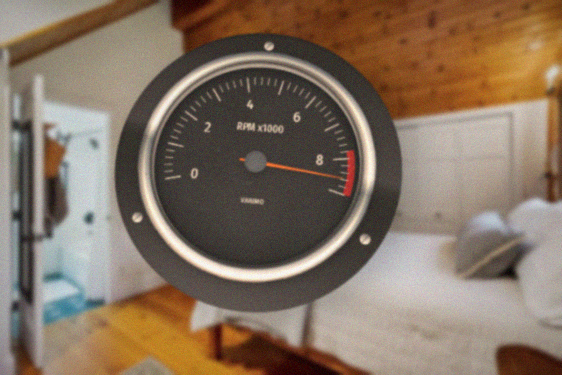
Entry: 8600 rpm
